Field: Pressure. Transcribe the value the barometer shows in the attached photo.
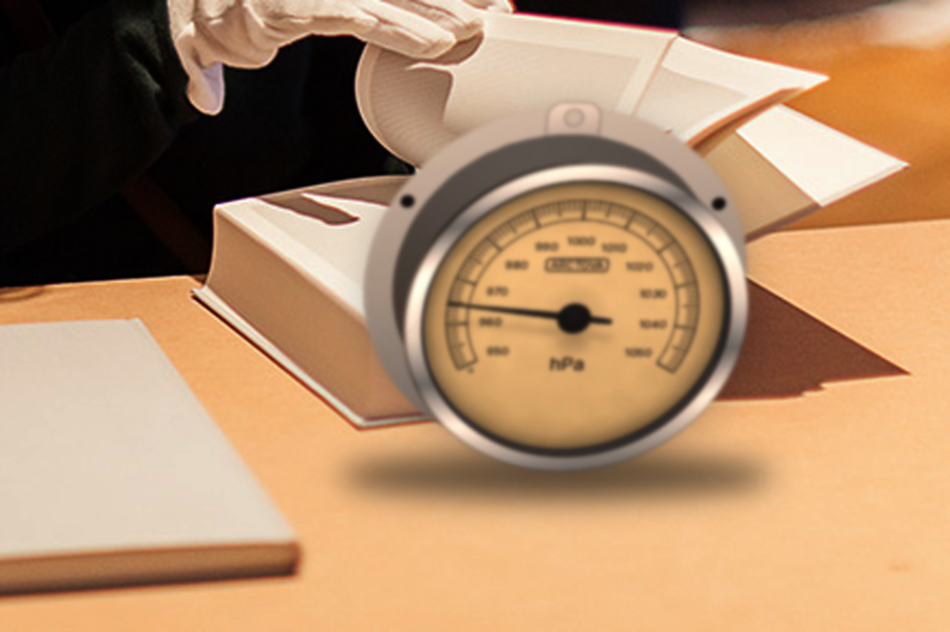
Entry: 965 hPa
